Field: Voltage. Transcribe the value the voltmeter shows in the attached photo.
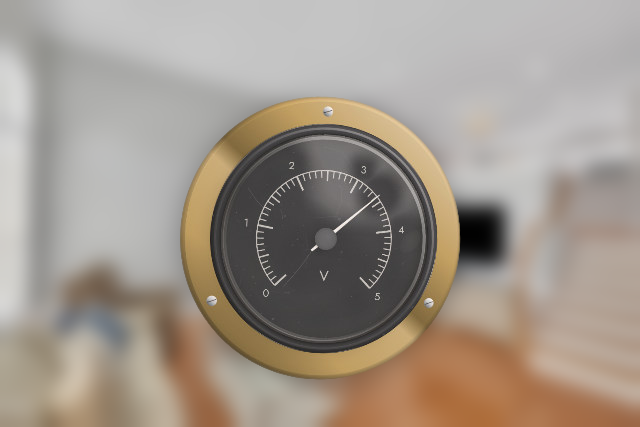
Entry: 3.4 V
